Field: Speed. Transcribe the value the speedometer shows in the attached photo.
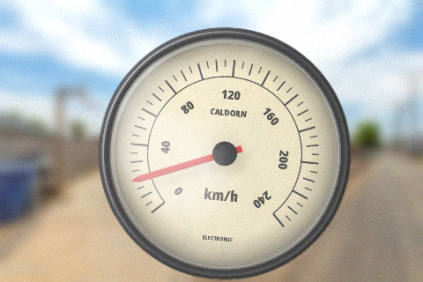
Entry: 20 km/h
